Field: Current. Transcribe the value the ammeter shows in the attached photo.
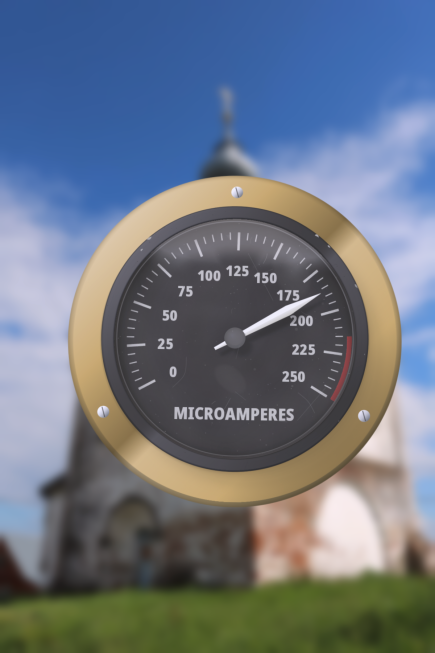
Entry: 187.5 µA
